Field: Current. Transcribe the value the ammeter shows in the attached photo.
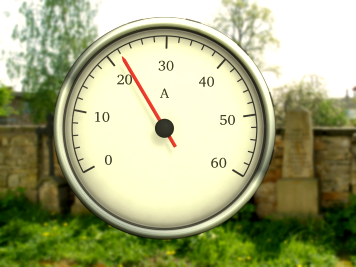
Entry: 22 A
